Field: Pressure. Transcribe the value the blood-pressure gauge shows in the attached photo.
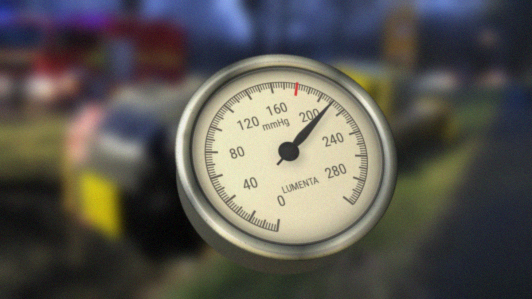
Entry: 210 mmHg
